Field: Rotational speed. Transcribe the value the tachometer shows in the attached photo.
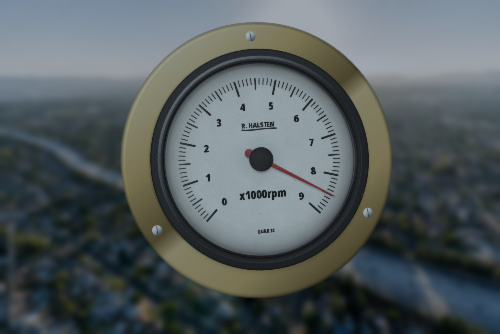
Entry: 8500 rpm
